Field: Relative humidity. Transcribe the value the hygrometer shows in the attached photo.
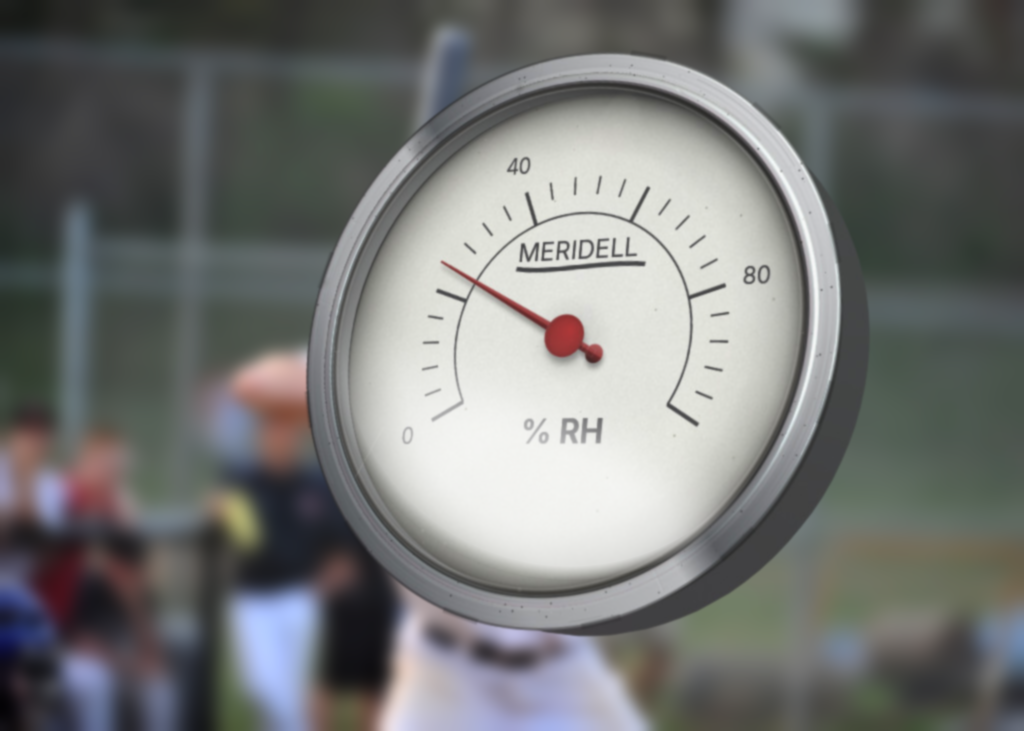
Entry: 24 %
